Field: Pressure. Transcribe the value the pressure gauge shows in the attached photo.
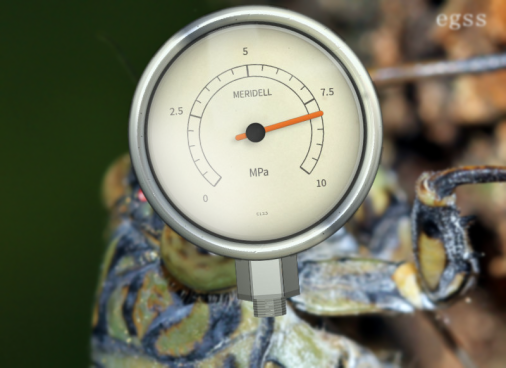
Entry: 8 MPa
